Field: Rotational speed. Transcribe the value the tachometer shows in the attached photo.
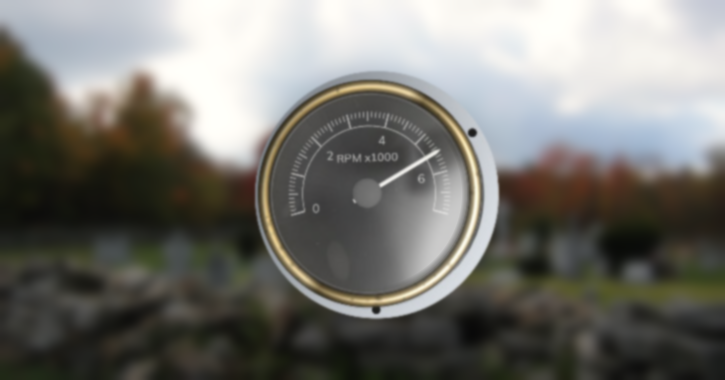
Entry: 5500 rpm
